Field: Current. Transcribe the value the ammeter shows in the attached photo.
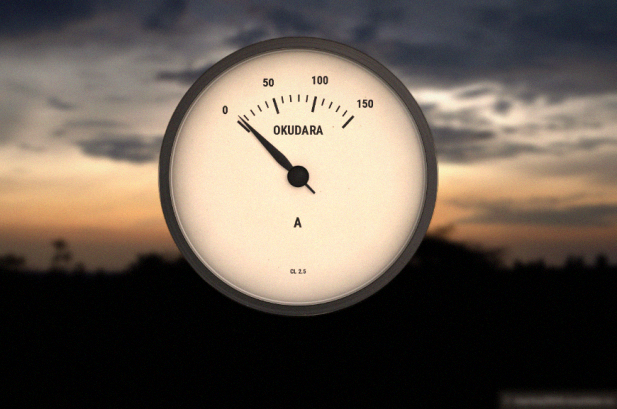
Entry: 5 A
